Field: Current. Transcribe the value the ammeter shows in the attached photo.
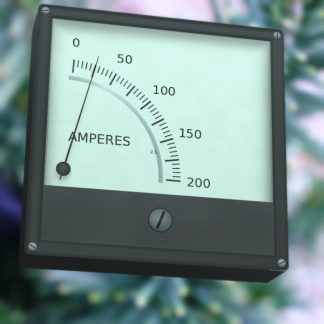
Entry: 25 A
